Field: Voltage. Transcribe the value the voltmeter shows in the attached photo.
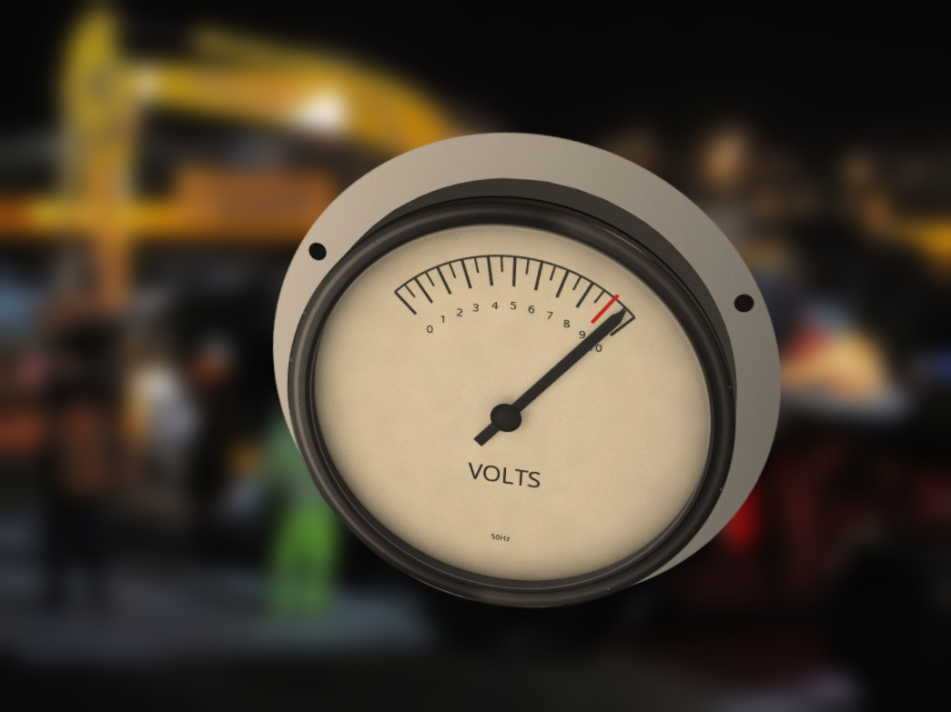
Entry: 9.5 V
